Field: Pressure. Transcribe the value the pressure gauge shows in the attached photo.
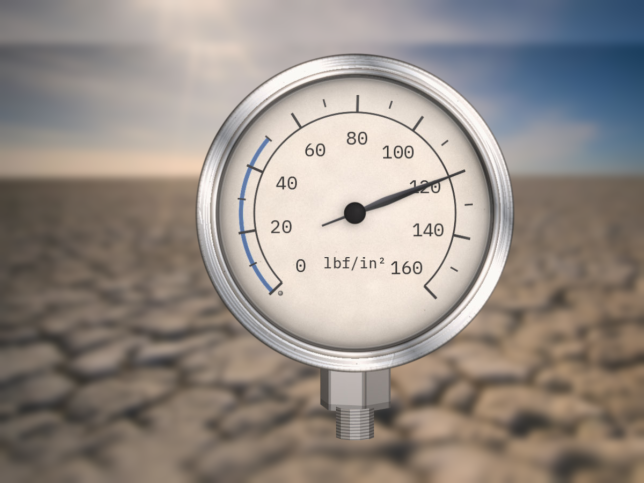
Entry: 120 psi
